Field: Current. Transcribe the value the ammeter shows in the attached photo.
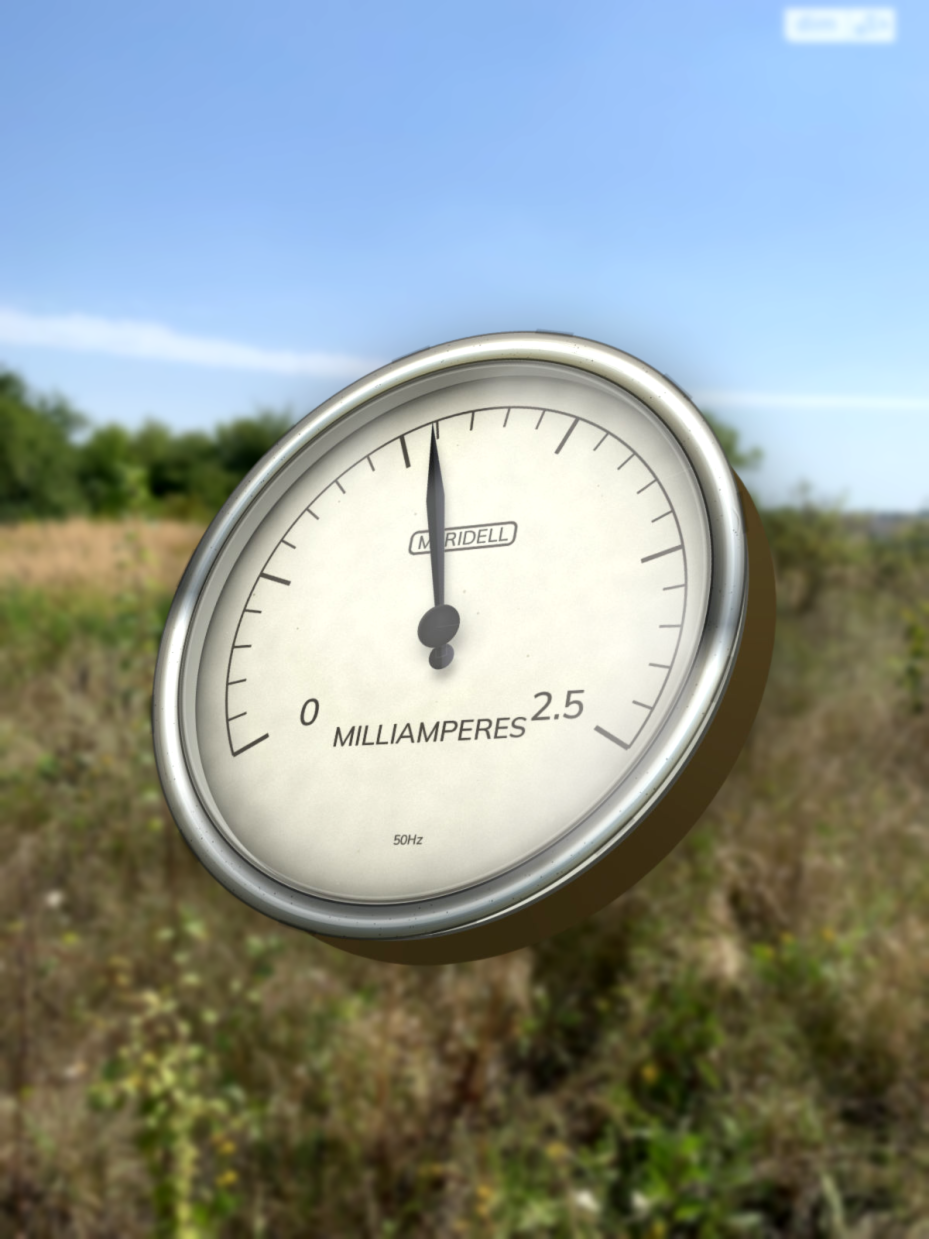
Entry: 1.1 mA
